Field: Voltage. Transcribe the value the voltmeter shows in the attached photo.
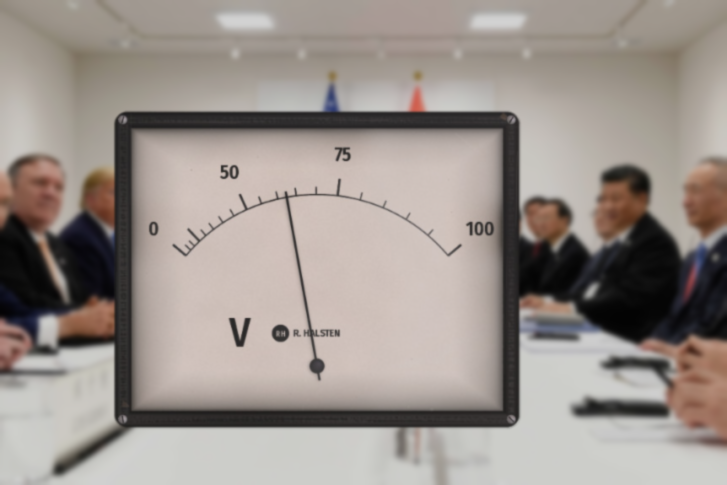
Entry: 62.5 V
